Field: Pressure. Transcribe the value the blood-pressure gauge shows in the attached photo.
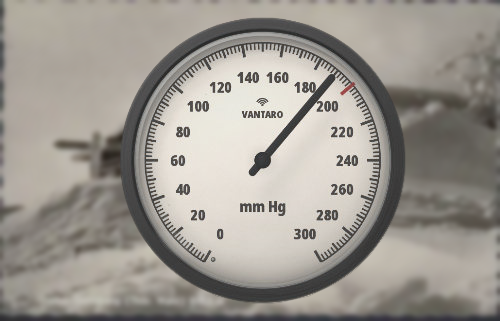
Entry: 190 mmHg
